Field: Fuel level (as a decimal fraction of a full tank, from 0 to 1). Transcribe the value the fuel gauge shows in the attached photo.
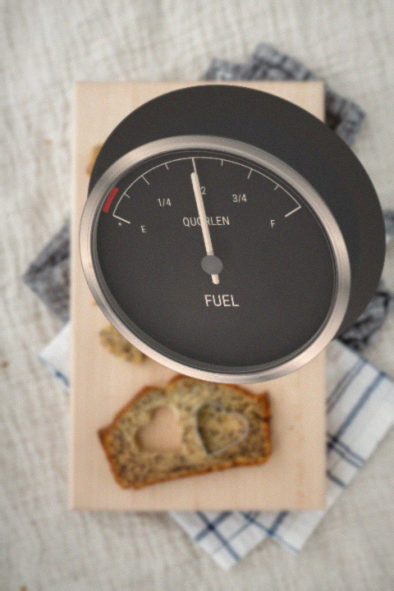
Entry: 0.5
